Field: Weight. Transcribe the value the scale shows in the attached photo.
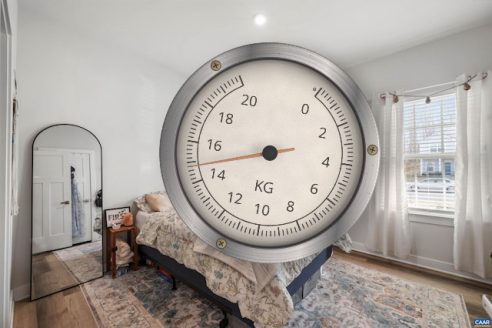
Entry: 14.8 kg
